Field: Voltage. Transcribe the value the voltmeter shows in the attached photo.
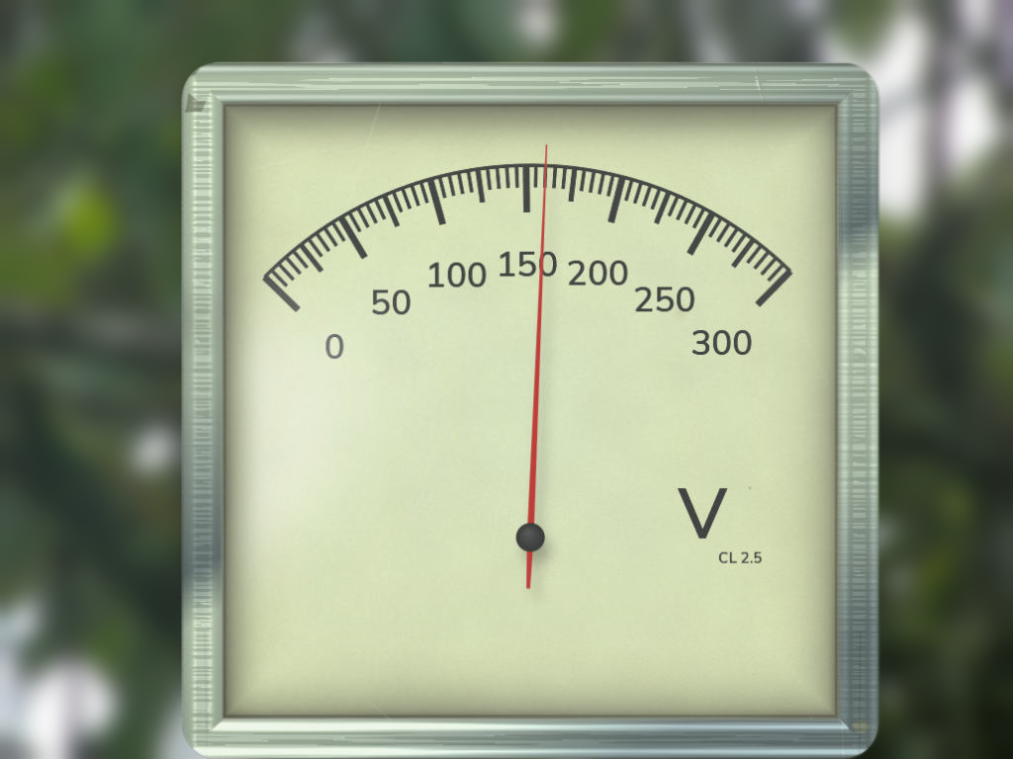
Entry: 160 V
